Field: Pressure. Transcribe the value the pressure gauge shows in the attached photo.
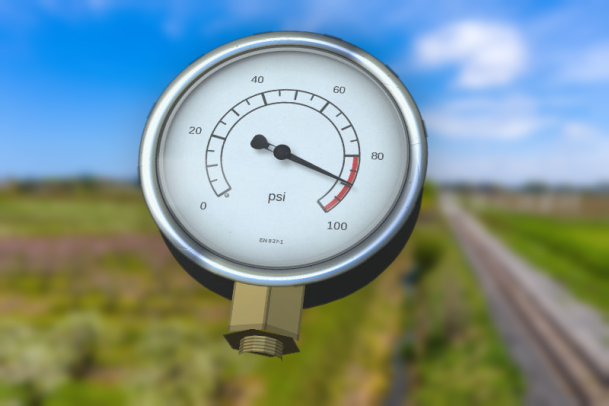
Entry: 90 psi
